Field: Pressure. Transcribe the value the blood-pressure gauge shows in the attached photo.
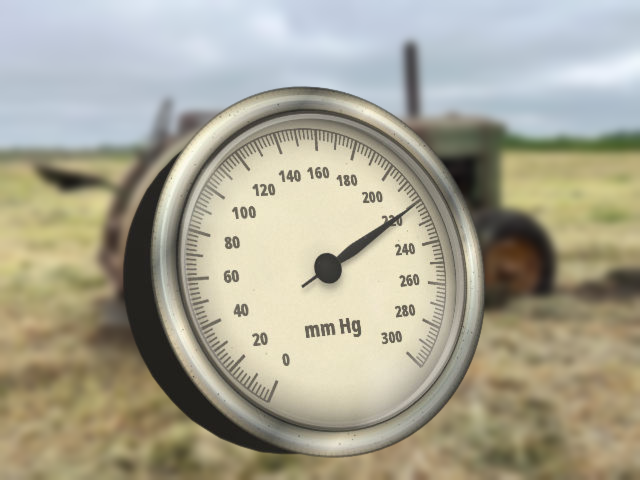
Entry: 220 mmHg
